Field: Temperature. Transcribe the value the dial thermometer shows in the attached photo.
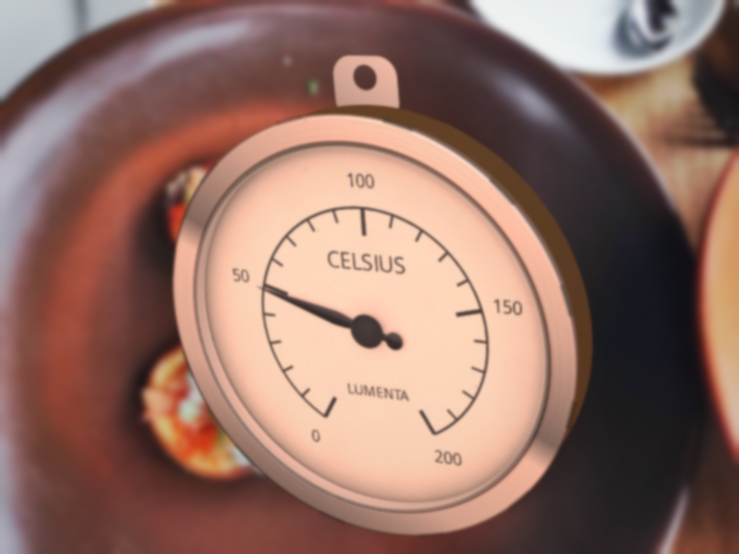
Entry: 50 °C
